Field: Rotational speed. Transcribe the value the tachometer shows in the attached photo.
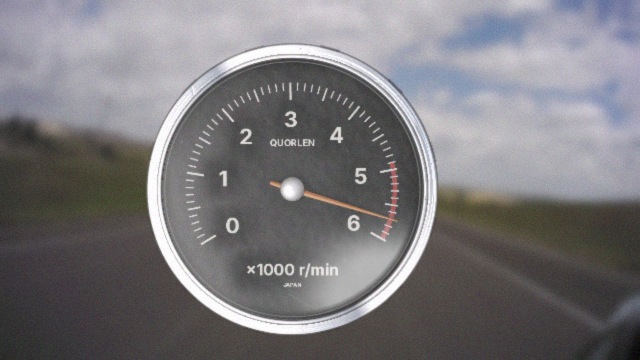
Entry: 5700 rpm
